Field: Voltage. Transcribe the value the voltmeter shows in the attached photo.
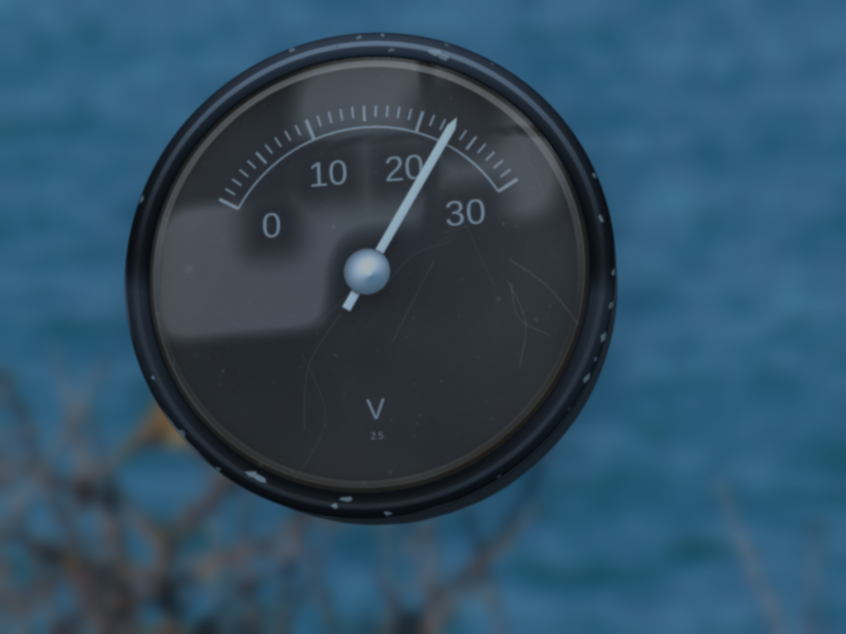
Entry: 23 V
